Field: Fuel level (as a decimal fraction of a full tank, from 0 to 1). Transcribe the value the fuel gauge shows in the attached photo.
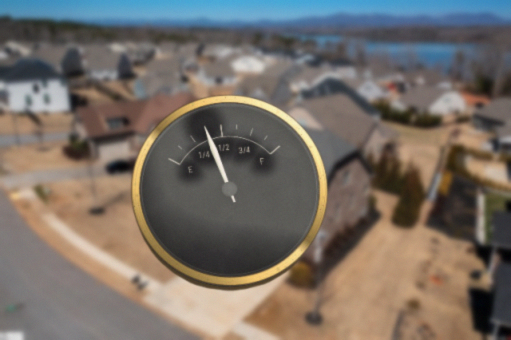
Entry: 0.375
